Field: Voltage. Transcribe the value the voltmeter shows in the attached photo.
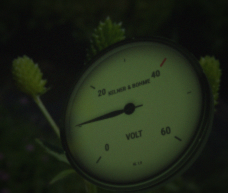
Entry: 10 V
